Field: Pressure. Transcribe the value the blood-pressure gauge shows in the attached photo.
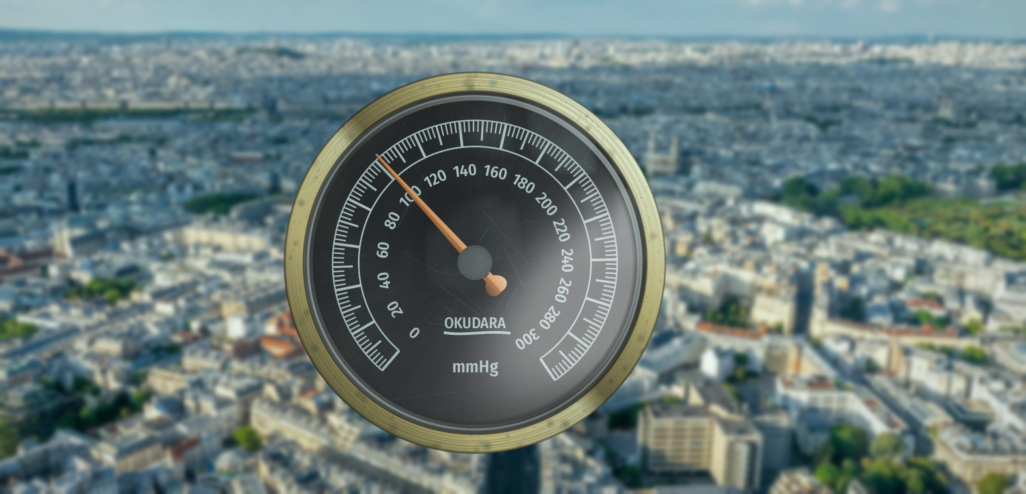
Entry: 102 mmHg
